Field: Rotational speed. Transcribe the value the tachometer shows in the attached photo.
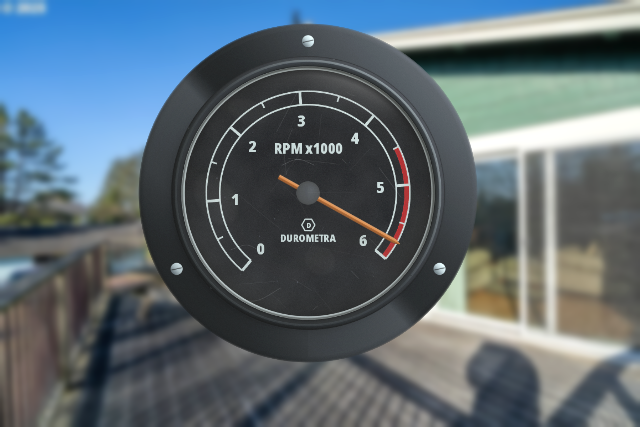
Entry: 5750 rpm
